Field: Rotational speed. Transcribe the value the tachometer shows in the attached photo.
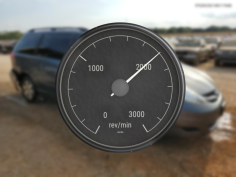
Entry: 2000 rpm
